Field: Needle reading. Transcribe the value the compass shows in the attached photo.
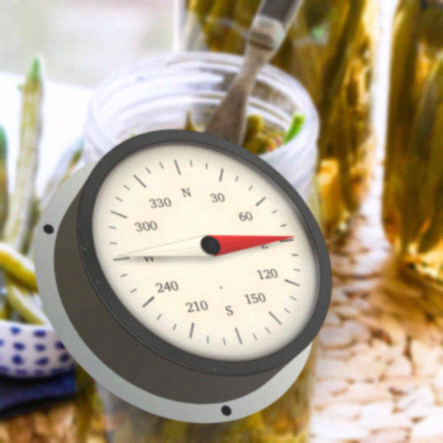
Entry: 90 °
